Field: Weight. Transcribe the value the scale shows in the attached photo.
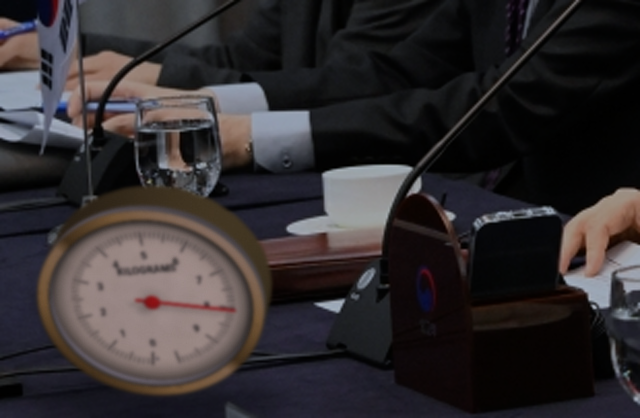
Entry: 8 kg
